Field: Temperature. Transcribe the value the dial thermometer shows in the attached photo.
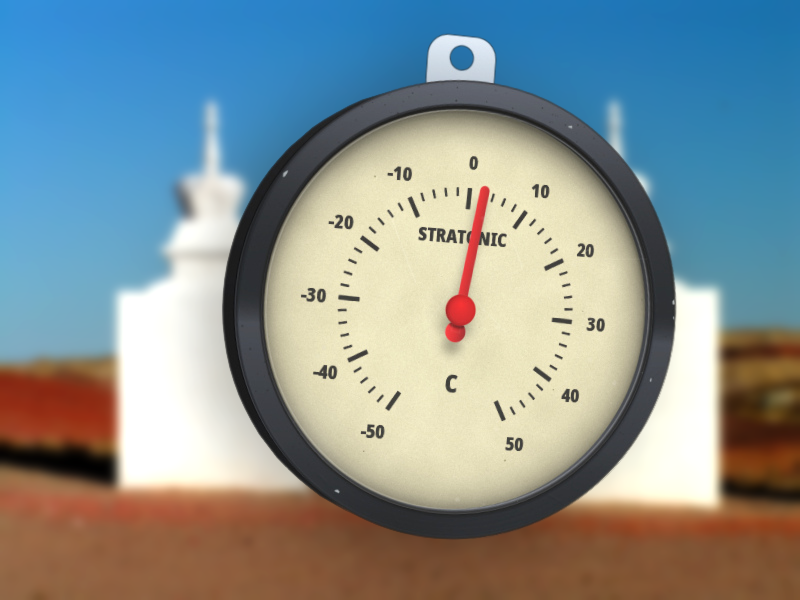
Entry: 2 °C
